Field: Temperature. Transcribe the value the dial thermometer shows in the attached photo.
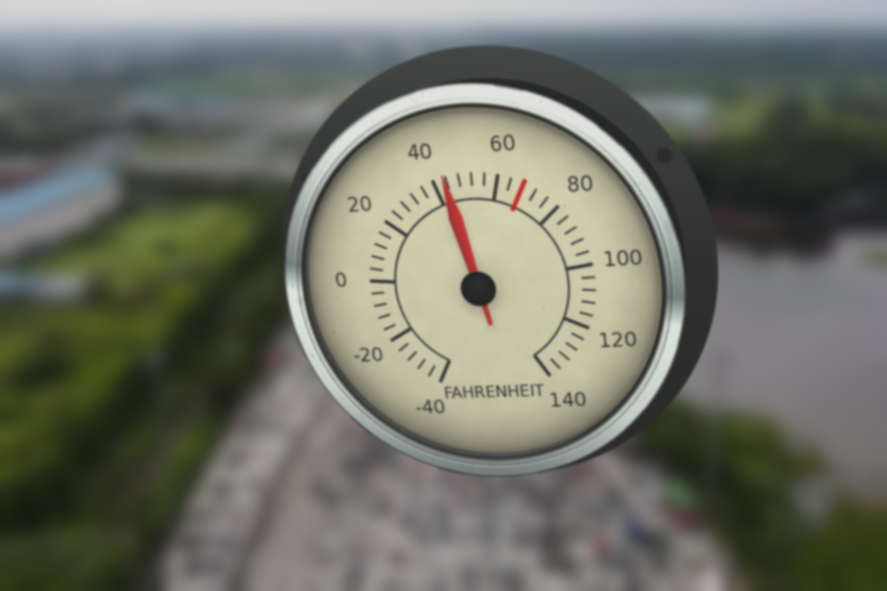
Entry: 44 °F
